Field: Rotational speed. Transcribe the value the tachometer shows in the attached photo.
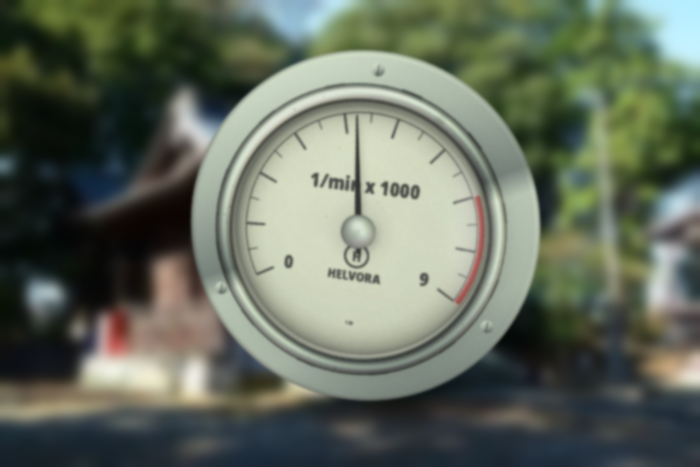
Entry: 4250 rpm
